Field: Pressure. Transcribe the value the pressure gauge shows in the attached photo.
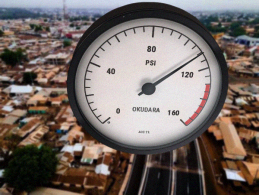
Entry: 110 psi
